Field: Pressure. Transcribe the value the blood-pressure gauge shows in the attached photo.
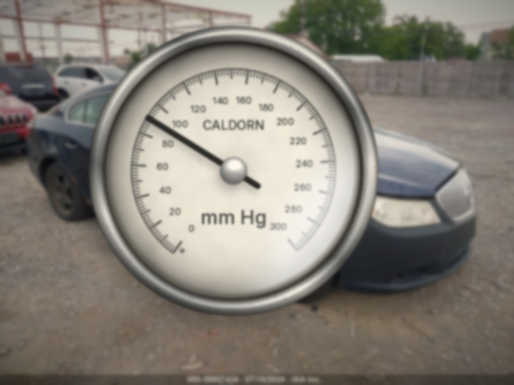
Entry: 90 mmHg
